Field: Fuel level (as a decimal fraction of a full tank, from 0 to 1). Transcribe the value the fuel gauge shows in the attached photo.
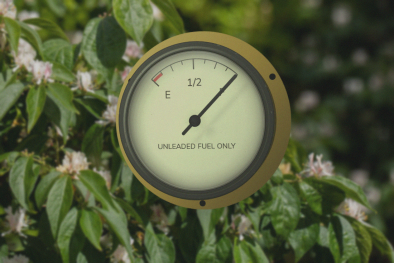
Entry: 1
